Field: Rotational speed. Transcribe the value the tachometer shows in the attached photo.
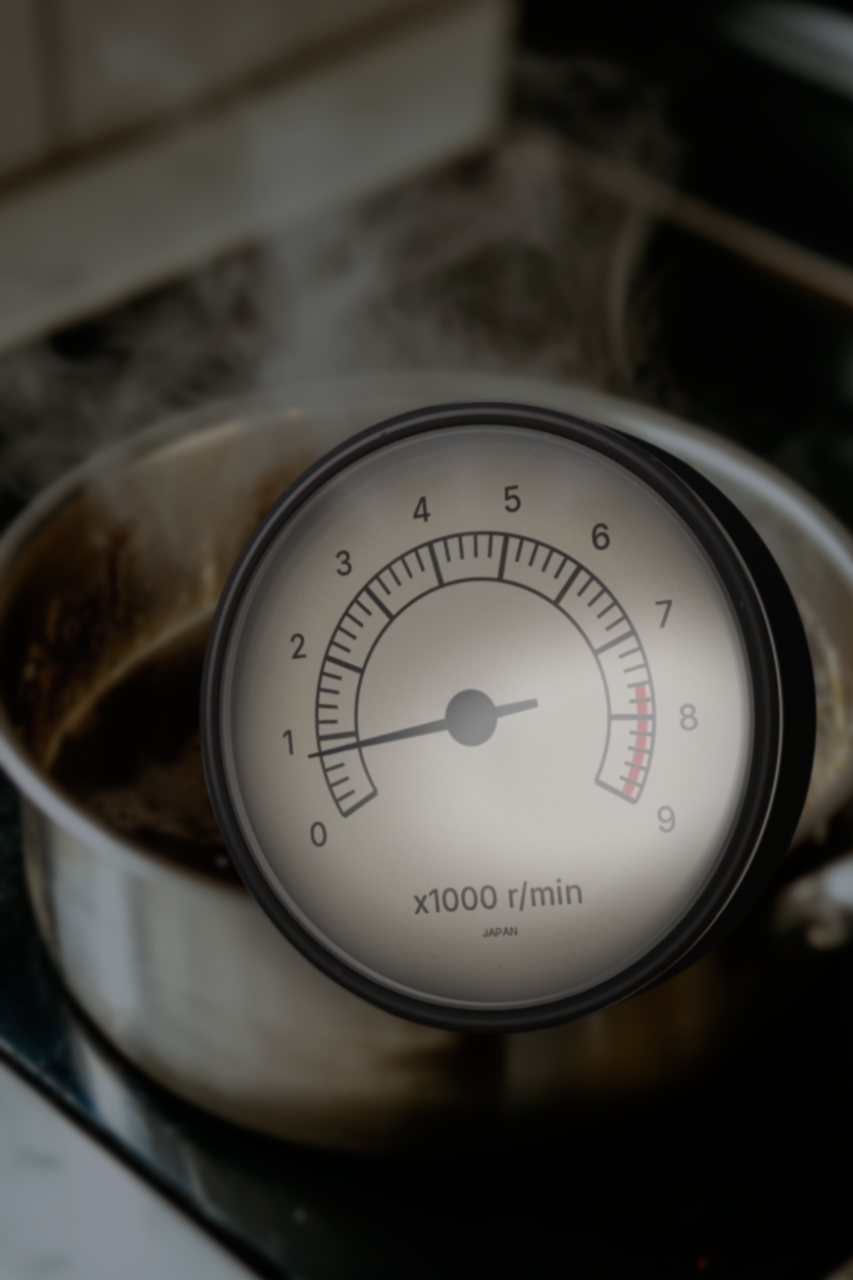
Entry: 800 rpm
